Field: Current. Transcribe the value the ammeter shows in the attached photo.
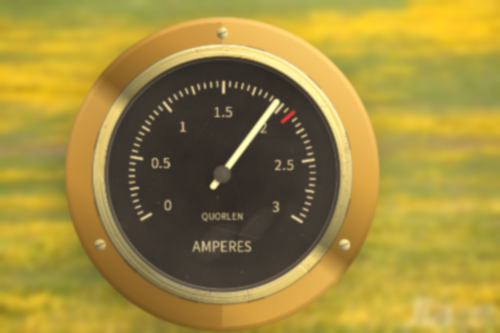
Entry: 1.95 A
